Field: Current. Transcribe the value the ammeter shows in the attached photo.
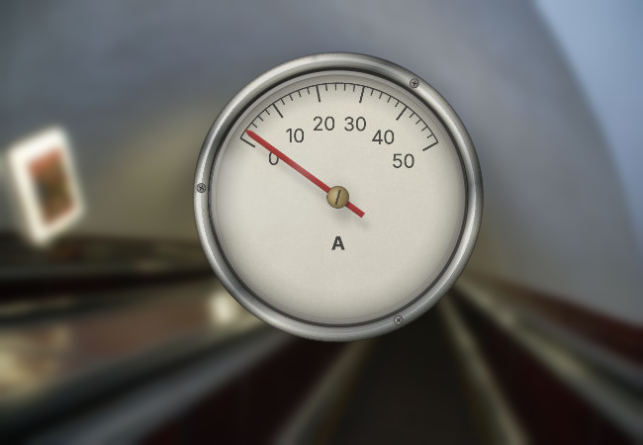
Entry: 2 A
